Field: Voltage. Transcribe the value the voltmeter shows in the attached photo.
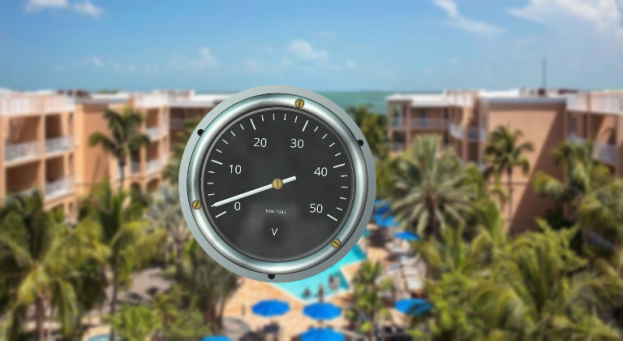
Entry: 2 V
